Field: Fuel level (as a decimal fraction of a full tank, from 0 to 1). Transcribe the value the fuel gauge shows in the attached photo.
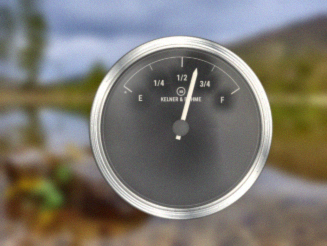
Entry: 0.625
